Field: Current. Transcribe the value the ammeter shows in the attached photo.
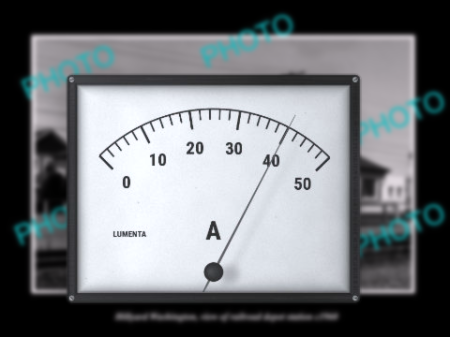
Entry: 40 A
